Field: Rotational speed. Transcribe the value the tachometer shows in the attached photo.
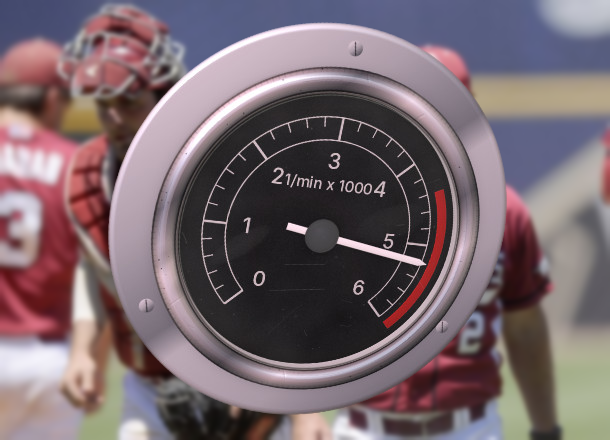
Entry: 5200 rpm
